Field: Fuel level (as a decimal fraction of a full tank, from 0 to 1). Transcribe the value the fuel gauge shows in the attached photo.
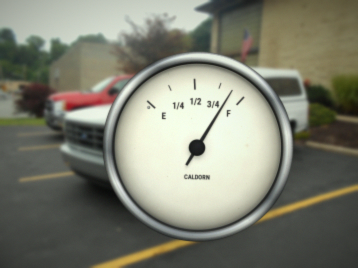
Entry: 0.875
